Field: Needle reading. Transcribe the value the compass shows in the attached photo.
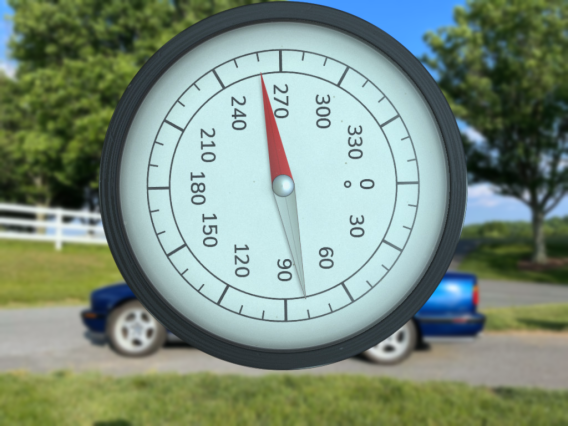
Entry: 260 °
